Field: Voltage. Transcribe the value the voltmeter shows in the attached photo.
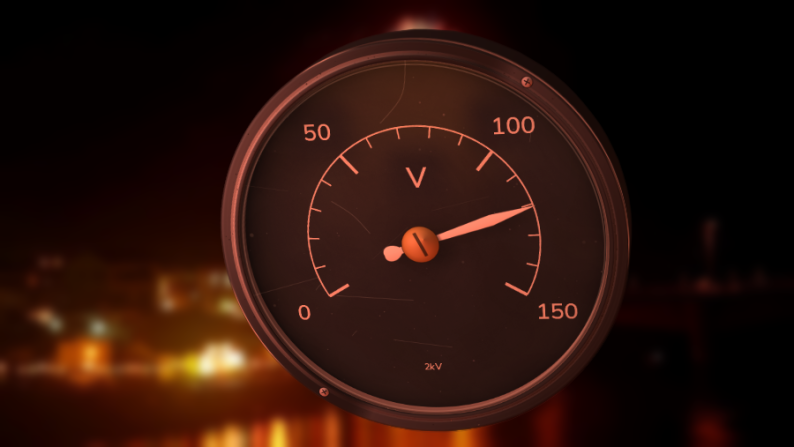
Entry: 120 V
